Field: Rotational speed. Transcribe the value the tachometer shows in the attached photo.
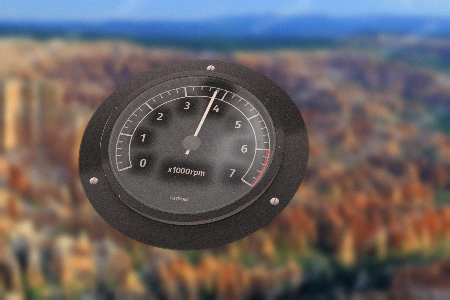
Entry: 3800 rpm
